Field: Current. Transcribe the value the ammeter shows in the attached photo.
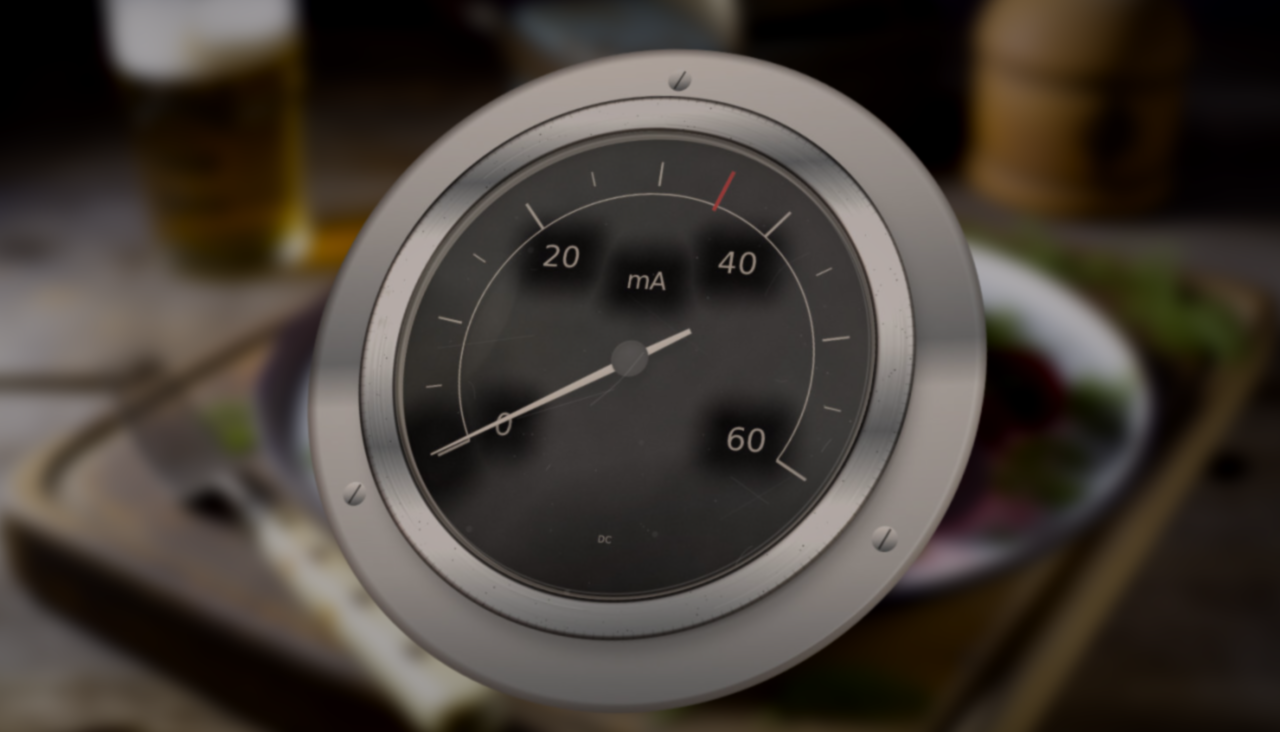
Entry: 0 mA
